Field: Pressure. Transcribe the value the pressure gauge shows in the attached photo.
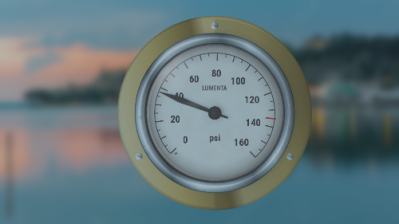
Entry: 37.5 psi
